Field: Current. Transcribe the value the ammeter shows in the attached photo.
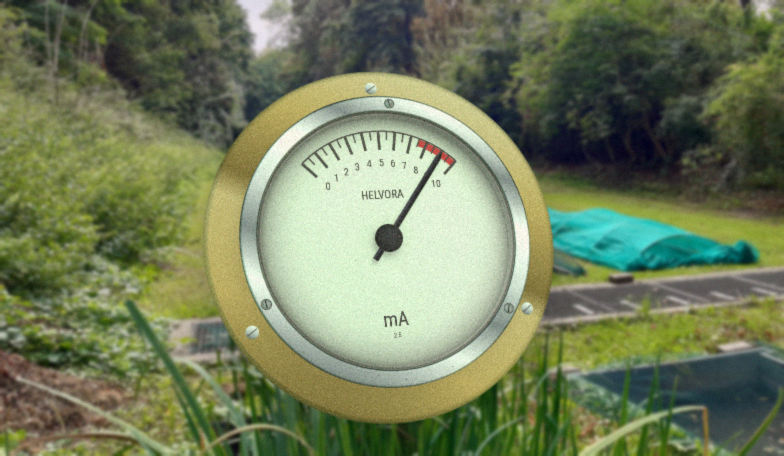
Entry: 9 mA
